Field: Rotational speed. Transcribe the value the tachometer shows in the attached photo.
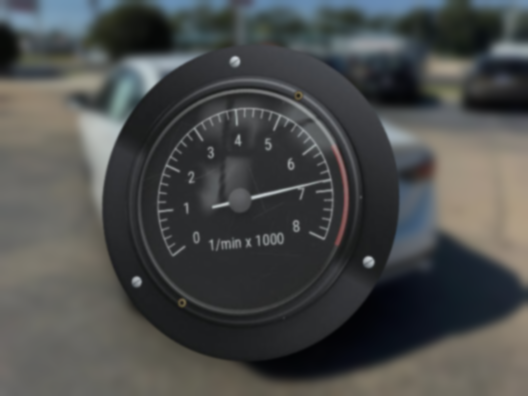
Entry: 6800 rpm
